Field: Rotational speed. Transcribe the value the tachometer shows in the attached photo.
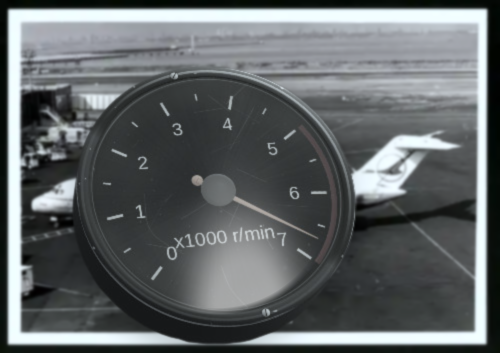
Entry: 6750 rpm
